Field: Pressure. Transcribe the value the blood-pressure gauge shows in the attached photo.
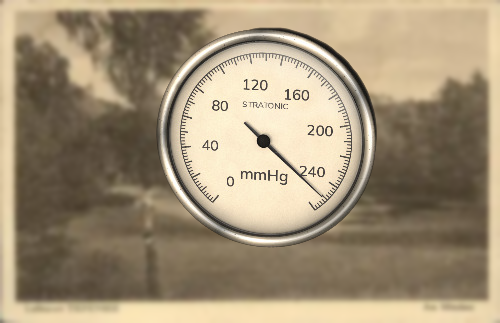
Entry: 250 mmHg
